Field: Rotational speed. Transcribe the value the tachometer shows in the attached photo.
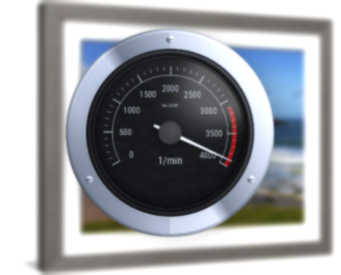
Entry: 3900 rpm
